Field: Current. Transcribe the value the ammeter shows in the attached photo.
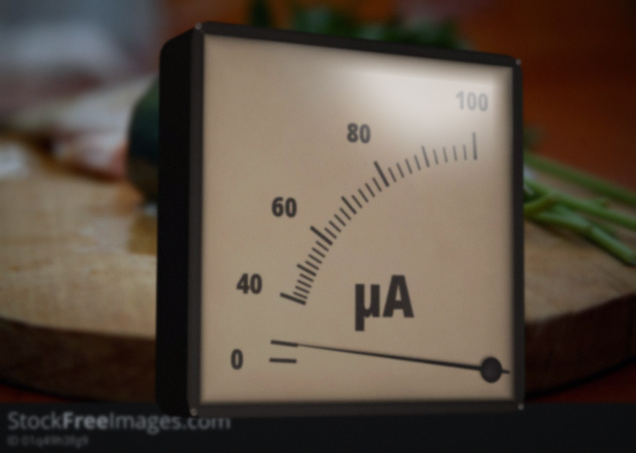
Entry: 20 µA
